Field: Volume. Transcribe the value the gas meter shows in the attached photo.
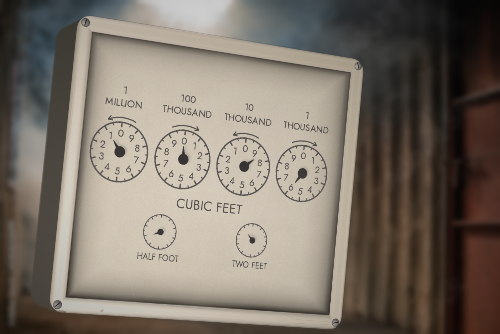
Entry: 98600 ft³
